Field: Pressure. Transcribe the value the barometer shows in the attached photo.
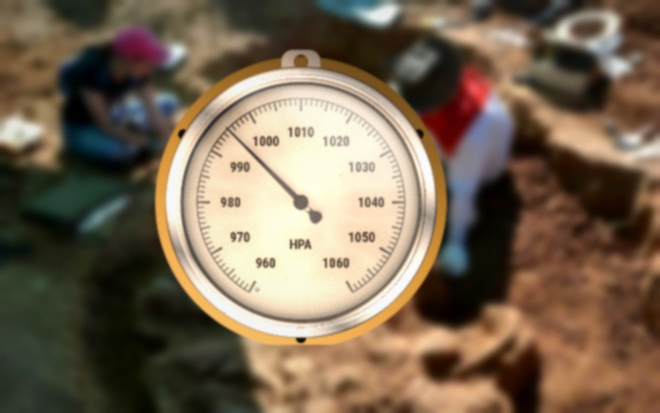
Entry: 995 hPa
